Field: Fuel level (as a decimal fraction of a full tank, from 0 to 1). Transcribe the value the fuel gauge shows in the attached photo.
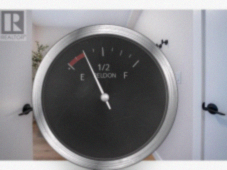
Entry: 0.25
